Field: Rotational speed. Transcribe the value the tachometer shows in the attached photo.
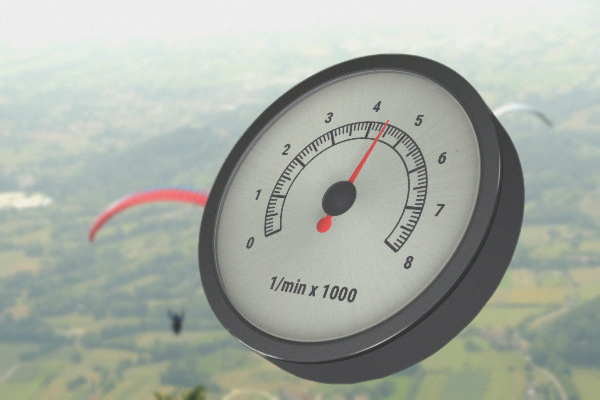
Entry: 4500 rpm
